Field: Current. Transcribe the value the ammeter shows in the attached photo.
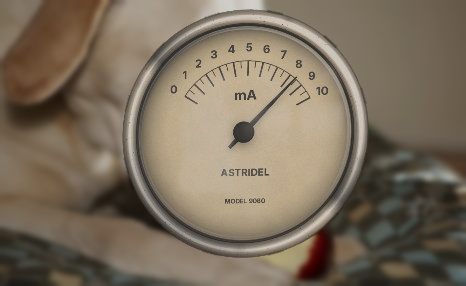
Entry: 8.5 mA
